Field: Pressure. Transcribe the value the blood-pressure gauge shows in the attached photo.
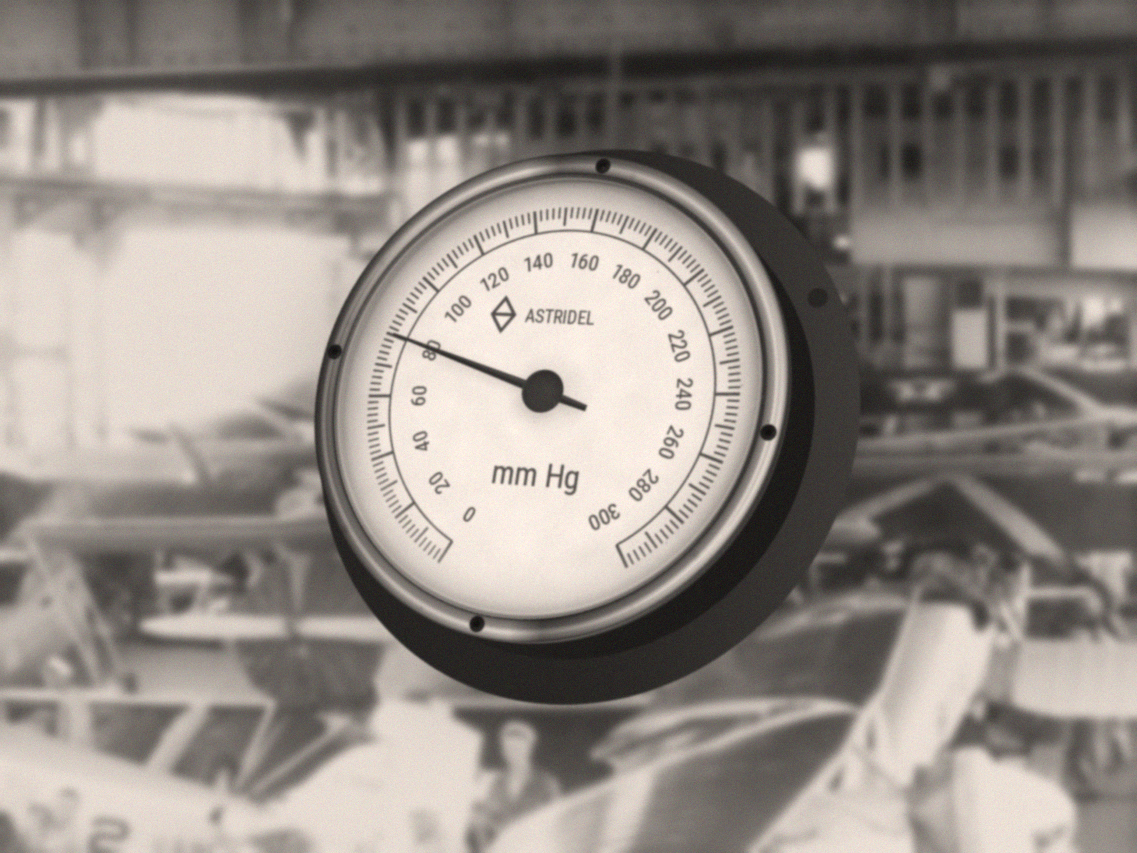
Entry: 80 mmHg
